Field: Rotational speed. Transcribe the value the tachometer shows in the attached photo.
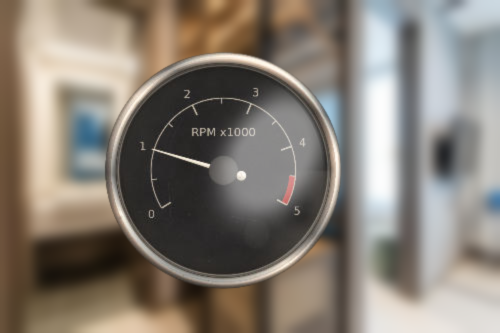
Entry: 1000 rpm
